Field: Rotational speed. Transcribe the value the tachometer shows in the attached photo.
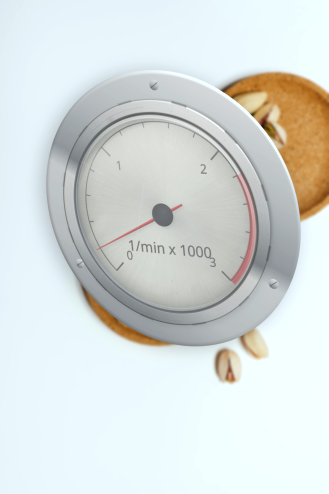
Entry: 200 rpm
